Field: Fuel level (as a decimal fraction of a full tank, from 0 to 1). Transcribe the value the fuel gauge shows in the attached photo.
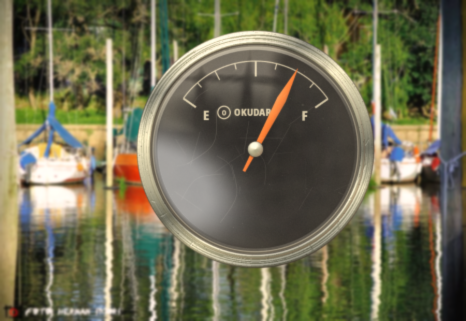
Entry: 0.75
